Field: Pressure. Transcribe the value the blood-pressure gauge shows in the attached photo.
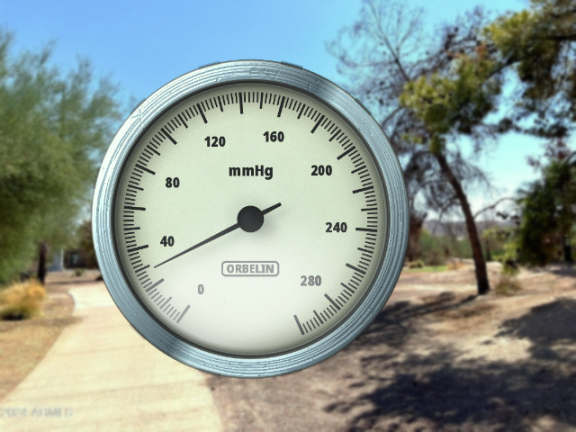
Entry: 28 mmHg
